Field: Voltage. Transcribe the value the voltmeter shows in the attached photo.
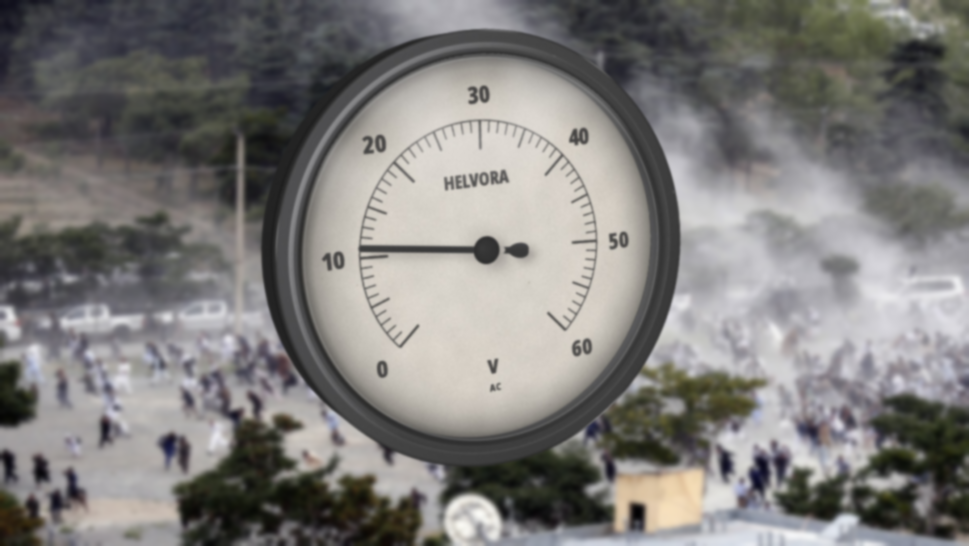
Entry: 11 V
